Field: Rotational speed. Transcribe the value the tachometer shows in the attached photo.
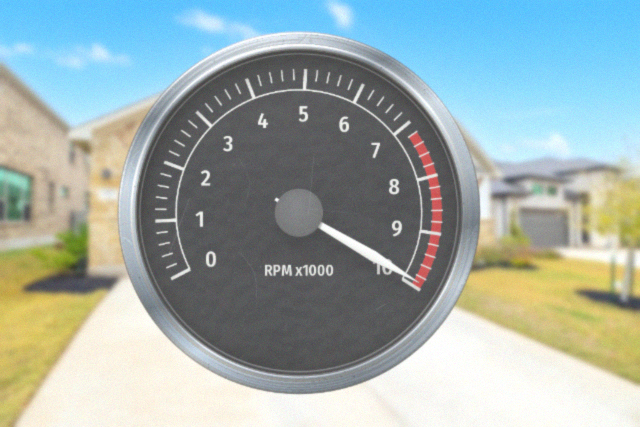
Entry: 9900 rpm
